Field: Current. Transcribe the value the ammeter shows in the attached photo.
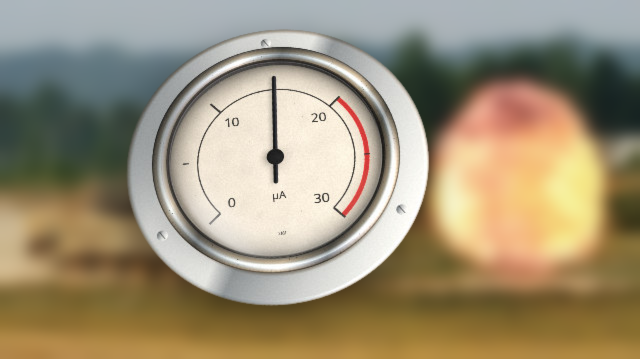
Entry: 15 µA
